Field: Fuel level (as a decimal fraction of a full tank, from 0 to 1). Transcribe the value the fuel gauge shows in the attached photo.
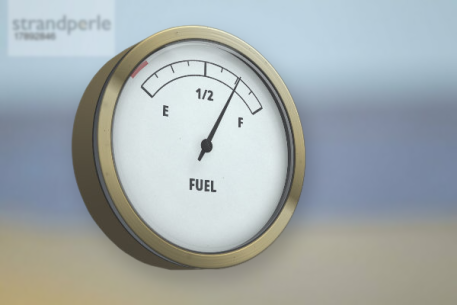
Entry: 0.75
